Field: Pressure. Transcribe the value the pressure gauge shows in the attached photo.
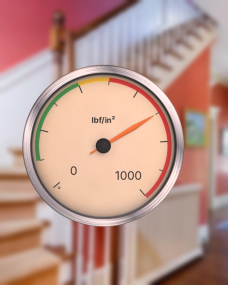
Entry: 700 psi
